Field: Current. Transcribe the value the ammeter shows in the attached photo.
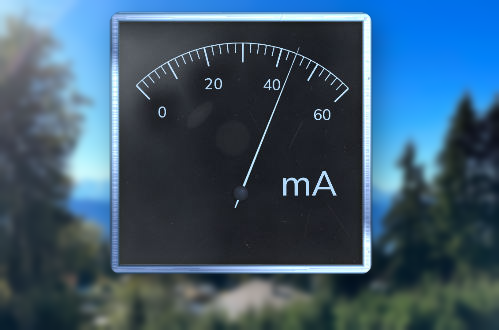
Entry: 44 mA
